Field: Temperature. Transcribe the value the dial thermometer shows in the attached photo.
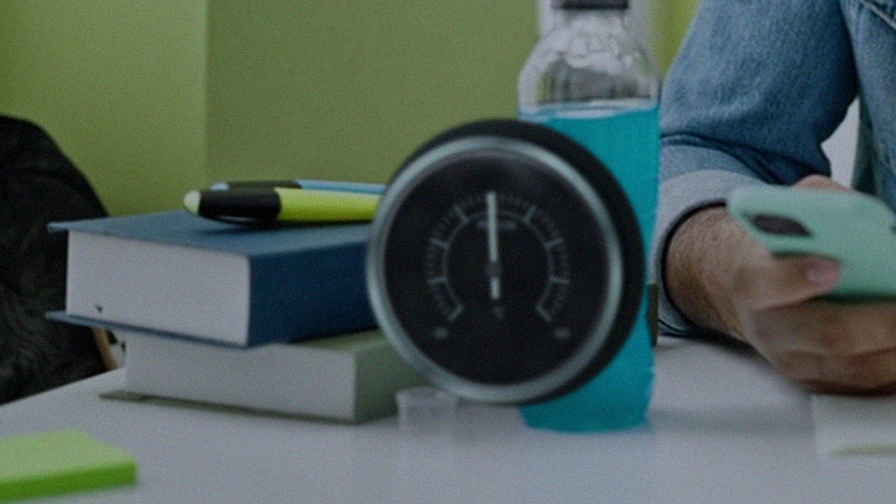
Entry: 20 °C
